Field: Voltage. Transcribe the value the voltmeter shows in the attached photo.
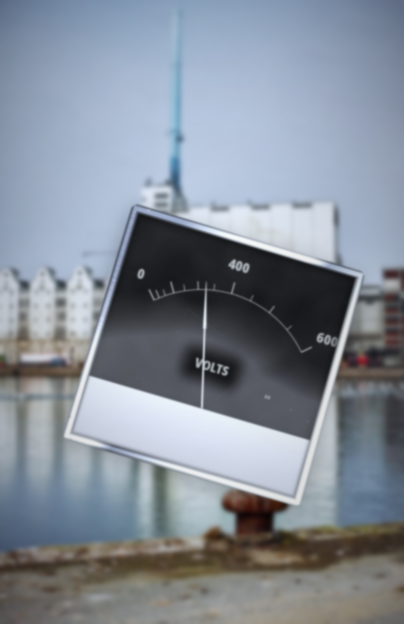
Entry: 325 V
